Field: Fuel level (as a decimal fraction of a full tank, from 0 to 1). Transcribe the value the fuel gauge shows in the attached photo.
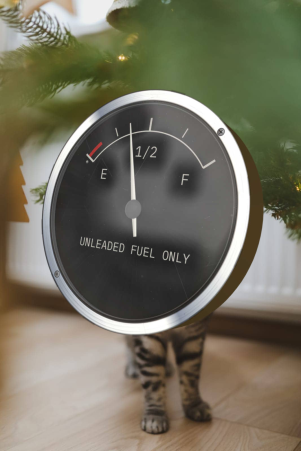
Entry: 0.375
